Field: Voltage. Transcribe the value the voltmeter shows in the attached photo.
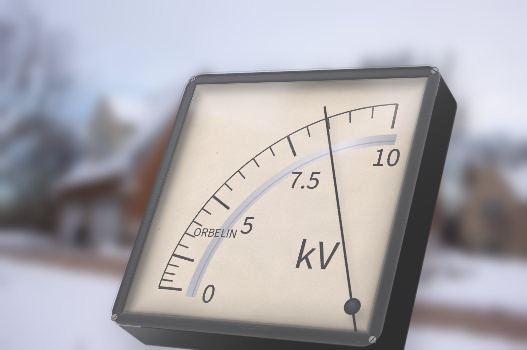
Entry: 8.5 kV
